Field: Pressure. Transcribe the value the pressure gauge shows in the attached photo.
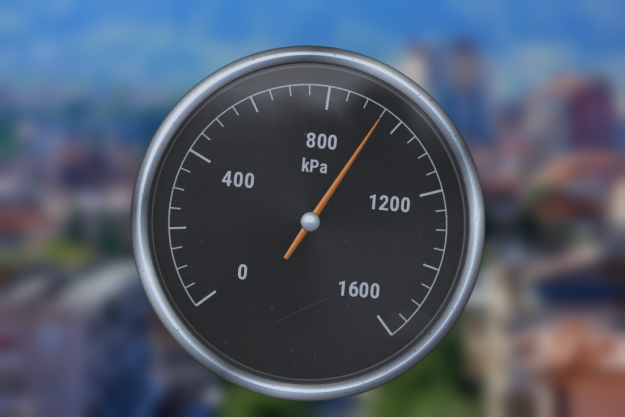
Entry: 950 kPa
